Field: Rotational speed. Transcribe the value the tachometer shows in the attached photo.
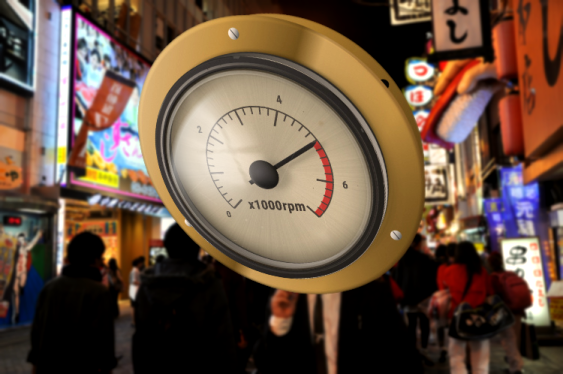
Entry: 5000 rpm
